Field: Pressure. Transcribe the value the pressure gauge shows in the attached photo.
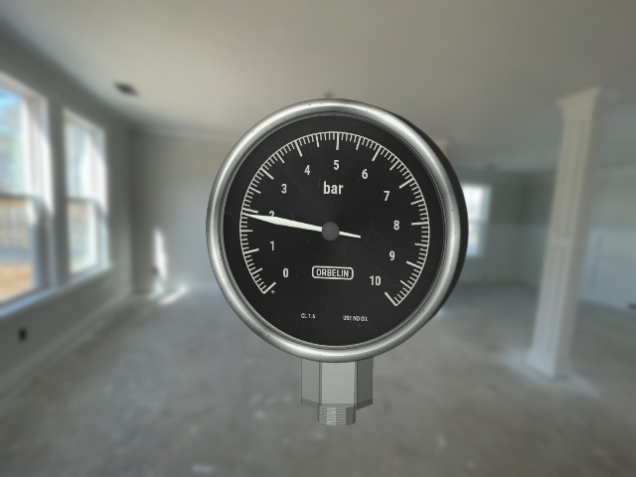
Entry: 1.9 bar
